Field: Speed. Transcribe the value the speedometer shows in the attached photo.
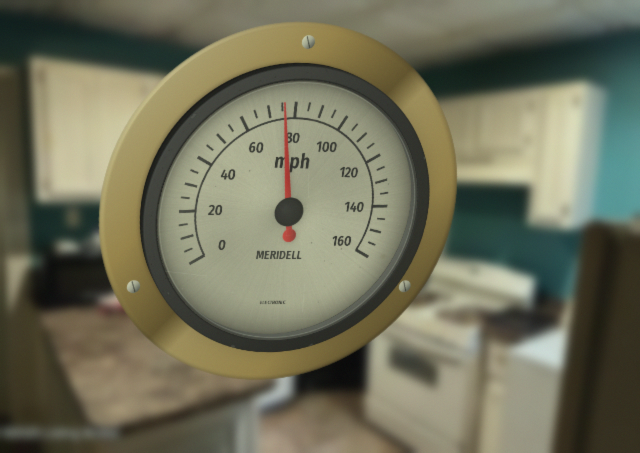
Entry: 75 mph
